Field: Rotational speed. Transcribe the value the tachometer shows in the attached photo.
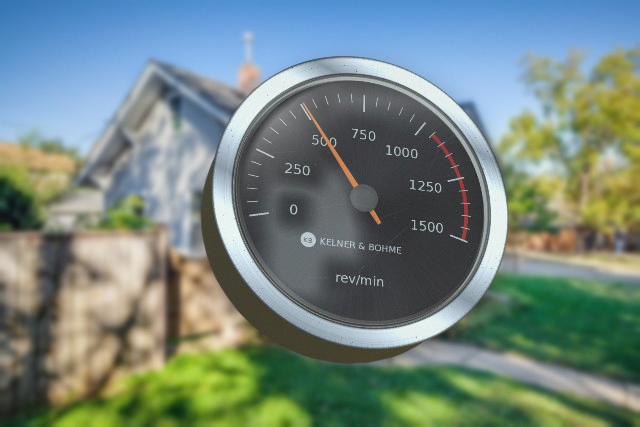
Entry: 500 rpm
